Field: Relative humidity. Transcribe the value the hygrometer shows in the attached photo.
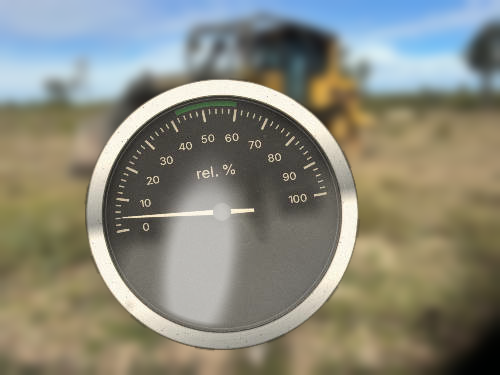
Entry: 4 %
